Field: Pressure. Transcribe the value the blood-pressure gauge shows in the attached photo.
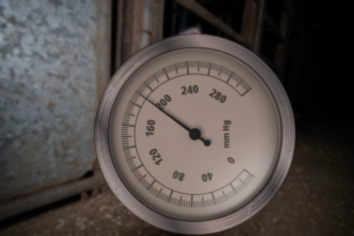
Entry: 190 mmHg
